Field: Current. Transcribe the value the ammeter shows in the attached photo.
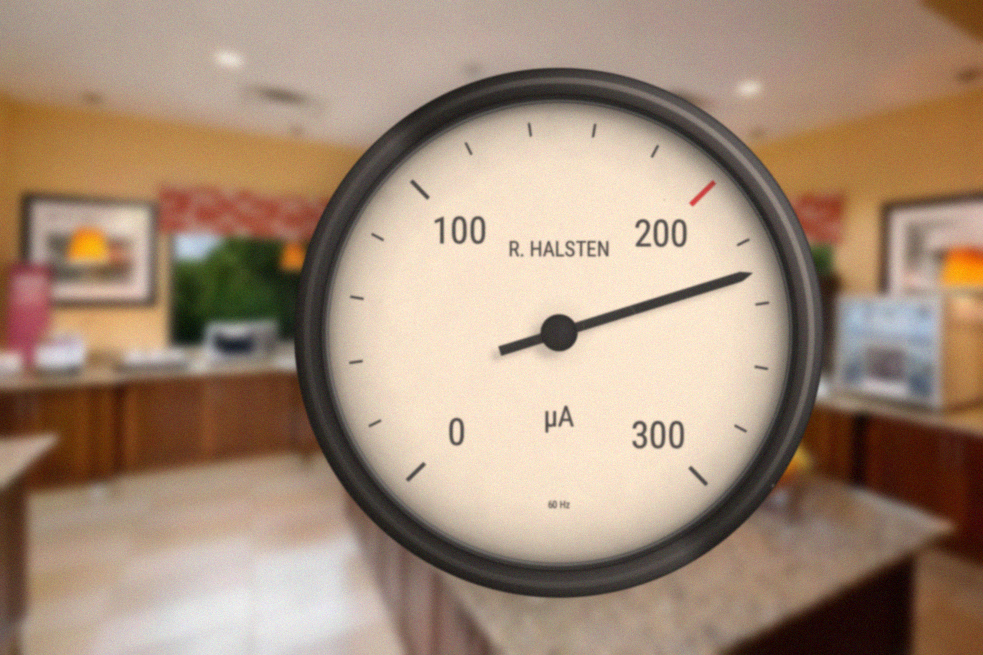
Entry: 230 µA
